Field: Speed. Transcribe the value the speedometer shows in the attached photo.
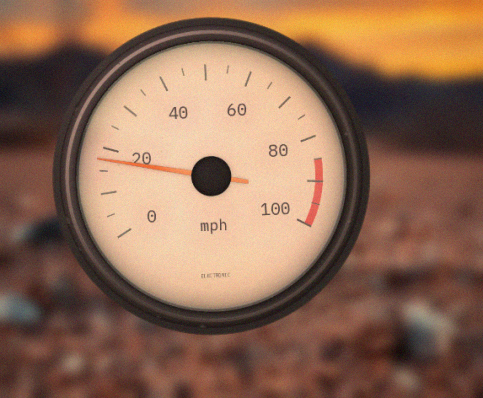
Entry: 17.5 mph
